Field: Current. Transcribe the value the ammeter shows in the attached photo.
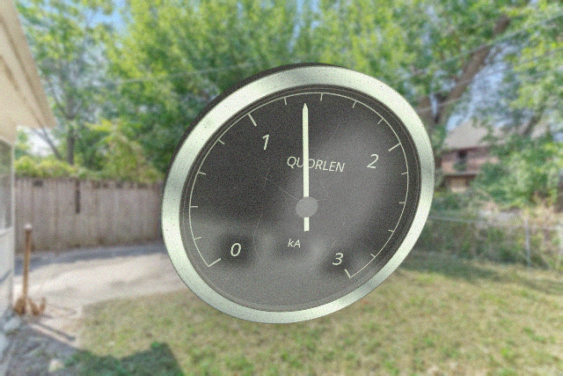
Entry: 1.3 kA
